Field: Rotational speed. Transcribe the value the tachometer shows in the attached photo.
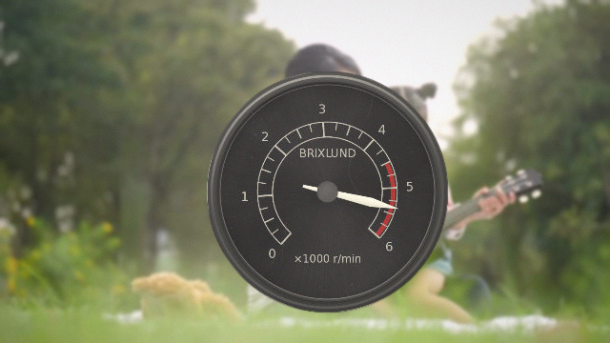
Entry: 5375 rpm
